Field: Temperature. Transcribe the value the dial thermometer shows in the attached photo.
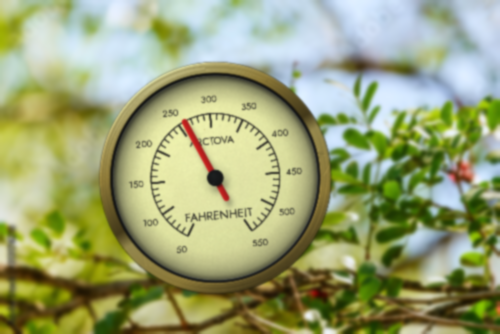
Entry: 260 °F
